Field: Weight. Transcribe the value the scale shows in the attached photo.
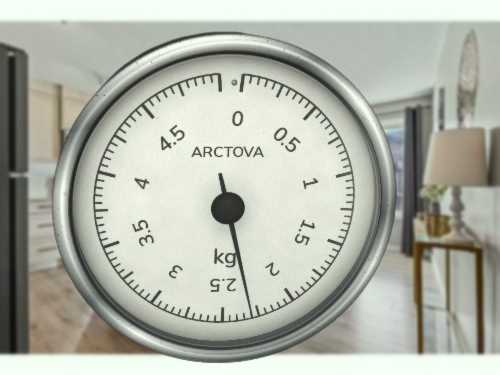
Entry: 2.3 kg
